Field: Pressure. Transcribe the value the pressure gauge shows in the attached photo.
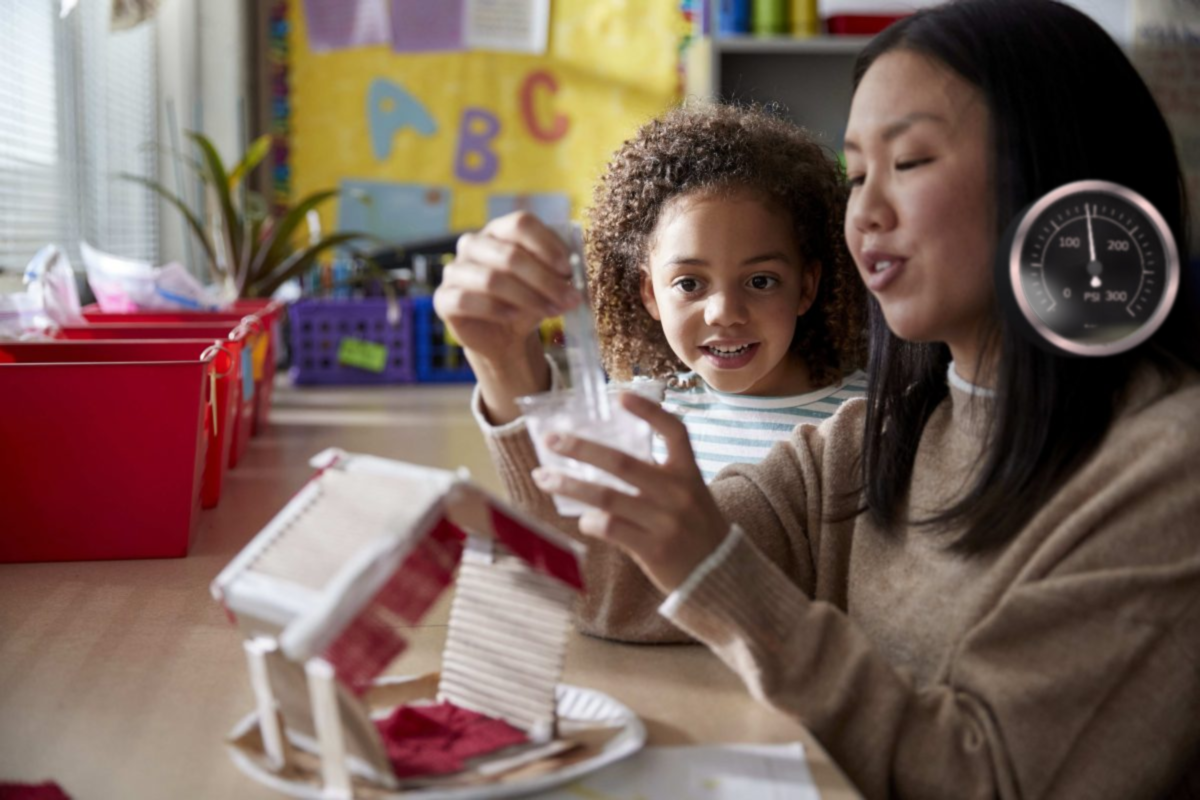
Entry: 140 psi
